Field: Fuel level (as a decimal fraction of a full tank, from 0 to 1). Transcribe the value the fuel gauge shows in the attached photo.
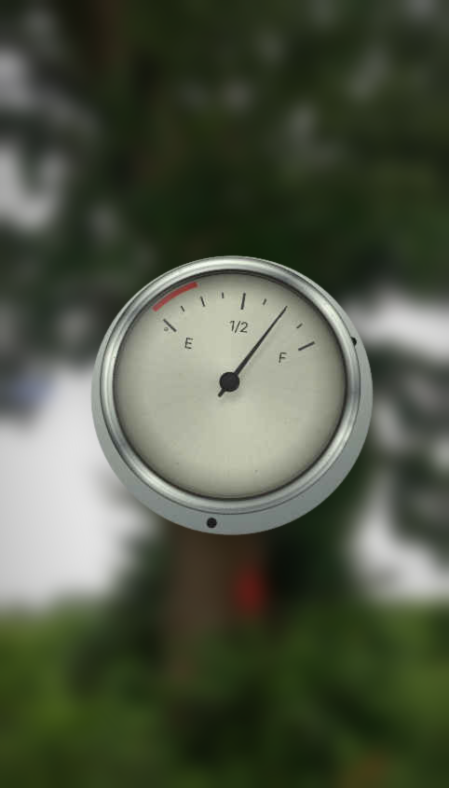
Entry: 0.75
